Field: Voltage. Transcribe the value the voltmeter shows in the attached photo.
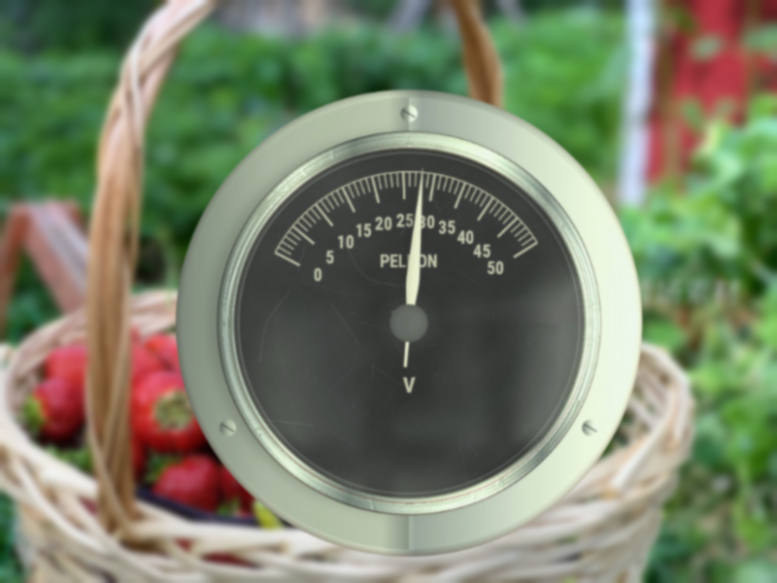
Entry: 28 V
